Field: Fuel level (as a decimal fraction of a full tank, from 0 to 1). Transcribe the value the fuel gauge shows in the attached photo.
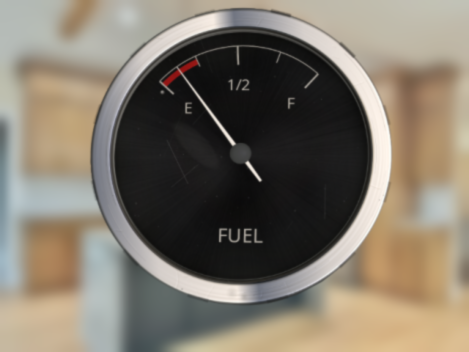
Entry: 0.125
